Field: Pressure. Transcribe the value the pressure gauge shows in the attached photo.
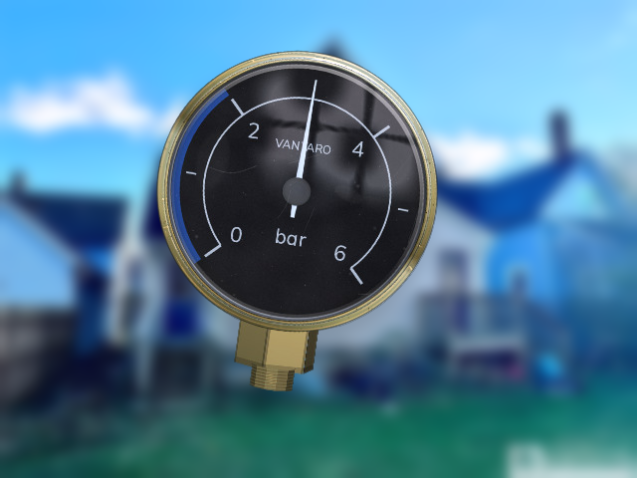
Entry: 3 bar
